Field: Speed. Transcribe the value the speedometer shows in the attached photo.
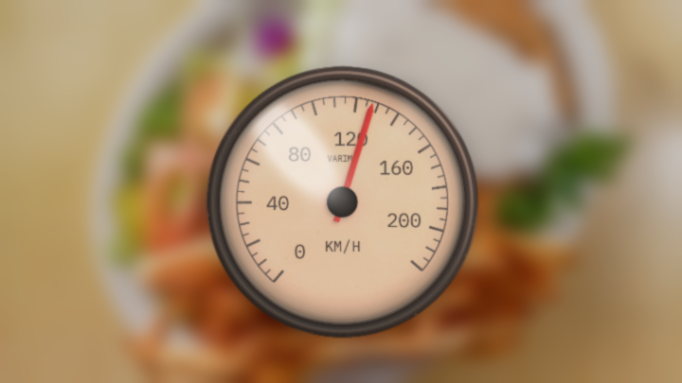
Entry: 127.5 km/h
